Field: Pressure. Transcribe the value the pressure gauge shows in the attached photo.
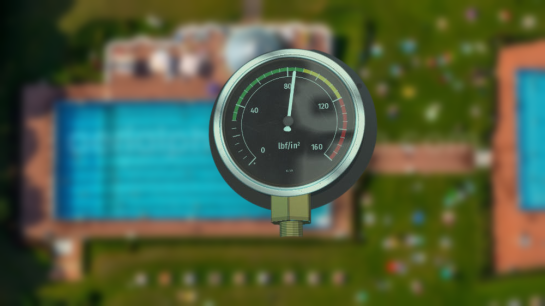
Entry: 85 psi
